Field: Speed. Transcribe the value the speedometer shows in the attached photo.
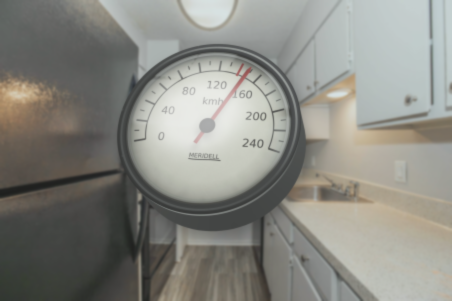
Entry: 150 km/h
